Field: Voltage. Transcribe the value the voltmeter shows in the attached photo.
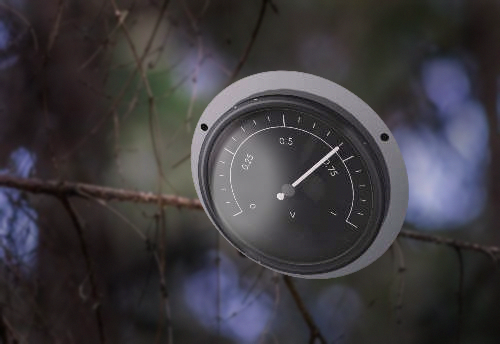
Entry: 0.7 V
